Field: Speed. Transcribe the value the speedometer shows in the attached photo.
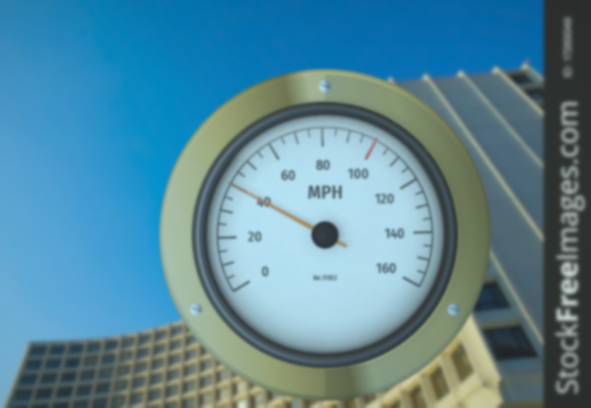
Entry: 40 mph
